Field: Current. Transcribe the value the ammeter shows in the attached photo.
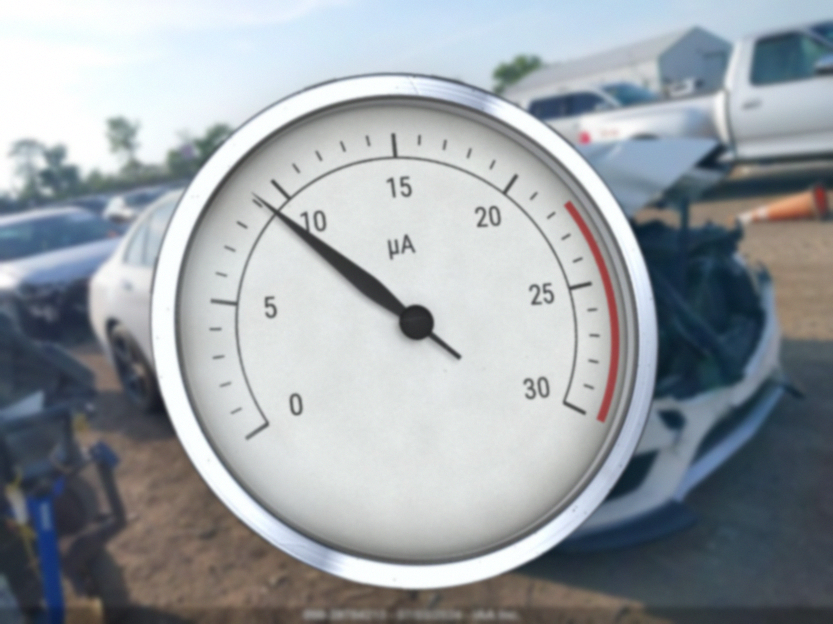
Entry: 9 µA
